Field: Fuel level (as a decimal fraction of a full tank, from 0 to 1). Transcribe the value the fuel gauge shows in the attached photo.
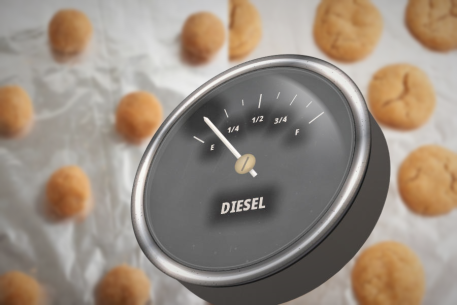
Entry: 0.125
